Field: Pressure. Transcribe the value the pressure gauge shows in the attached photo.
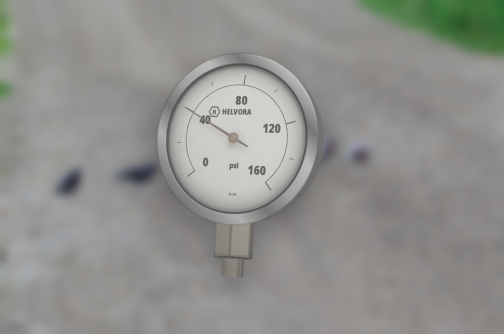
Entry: 40 psi
